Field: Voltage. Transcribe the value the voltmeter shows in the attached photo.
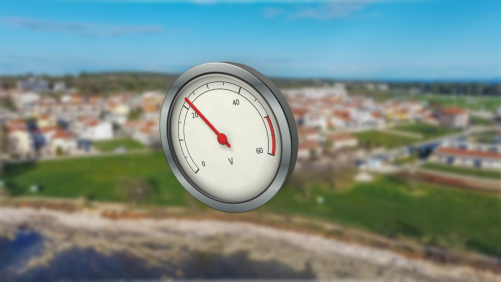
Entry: 22.5 V
